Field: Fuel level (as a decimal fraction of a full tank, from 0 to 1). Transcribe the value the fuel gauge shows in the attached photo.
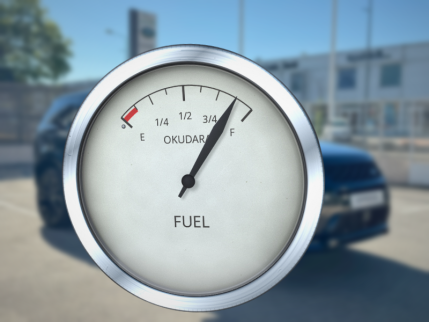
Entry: 0.875
